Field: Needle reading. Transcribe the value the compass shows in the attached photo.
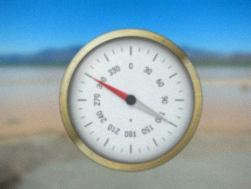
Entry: 300 °
